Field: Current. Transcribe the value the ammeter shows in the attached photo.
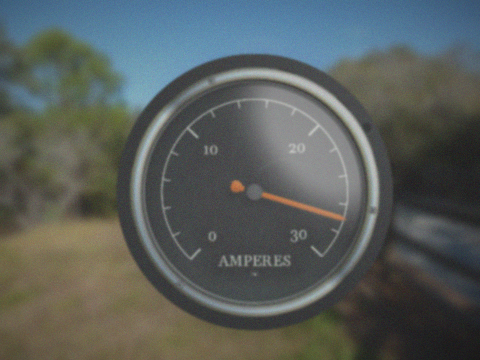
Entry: 27 A
